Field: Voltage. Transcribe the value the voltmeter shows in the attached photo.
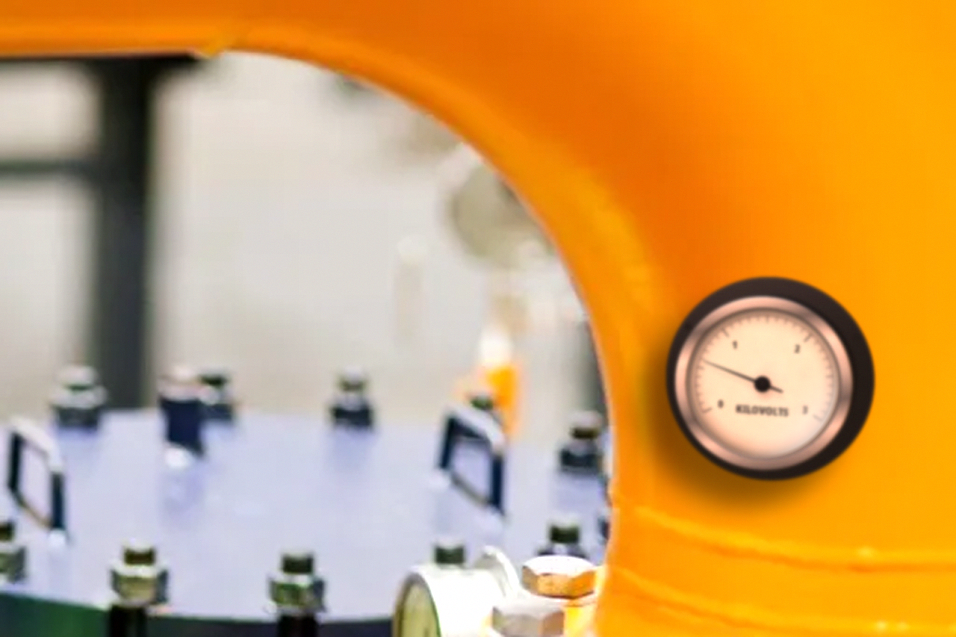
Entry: 0.6 kV
